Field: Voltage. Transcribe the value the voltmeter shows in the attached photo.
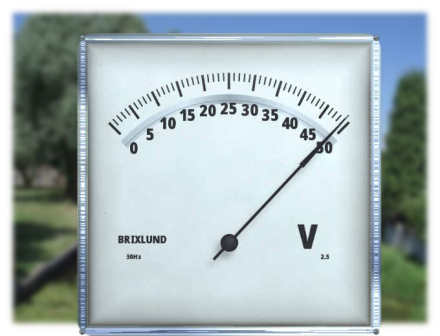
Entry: 49 V
